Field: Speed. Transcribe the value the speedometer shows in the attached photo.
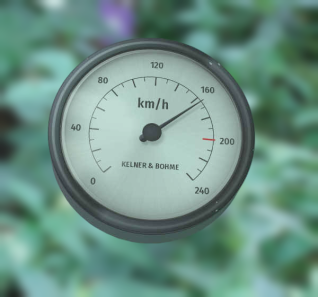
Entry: 165 km/h
